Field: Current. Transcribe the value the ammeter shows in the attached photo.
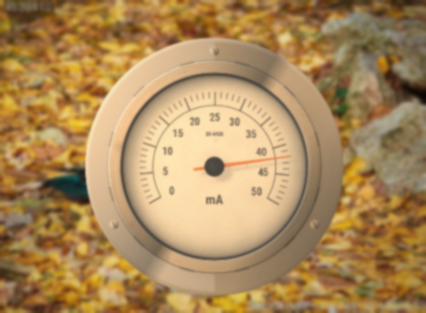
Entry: 42 mA
